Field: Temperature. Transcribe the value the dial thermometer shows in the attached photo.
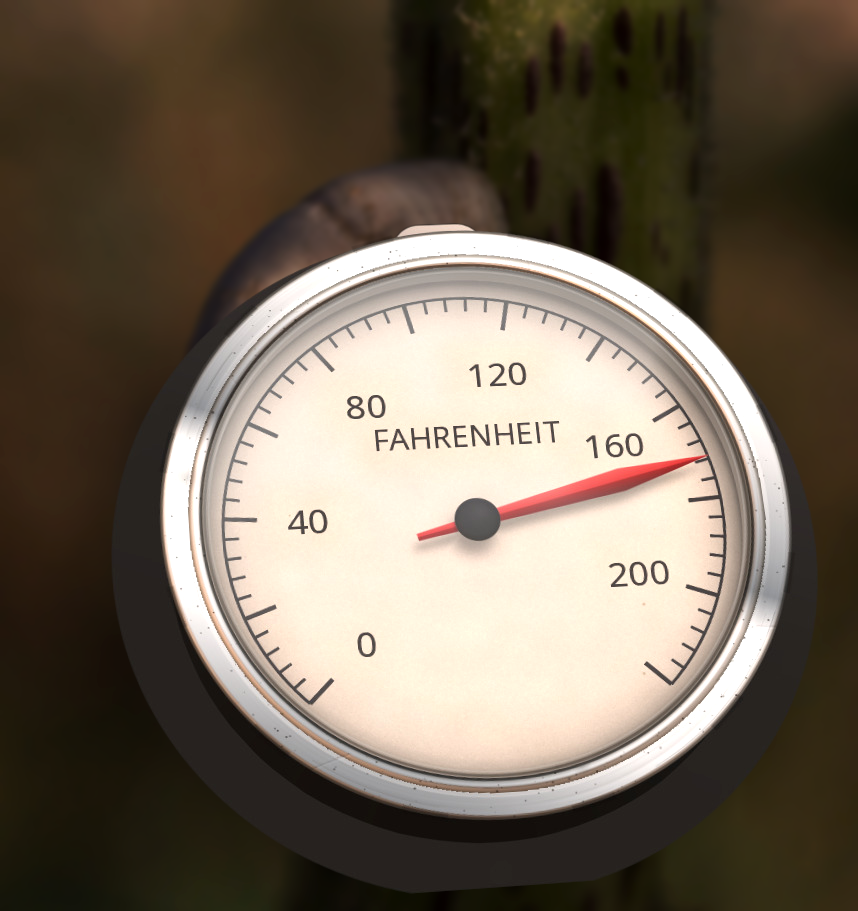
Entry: 172 °F
